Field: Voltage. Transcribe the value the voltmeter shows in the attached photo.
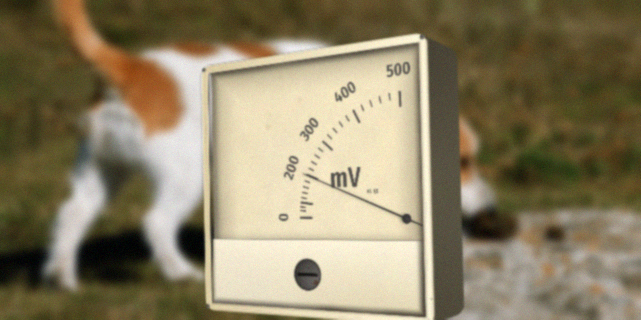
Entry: 200 mV
